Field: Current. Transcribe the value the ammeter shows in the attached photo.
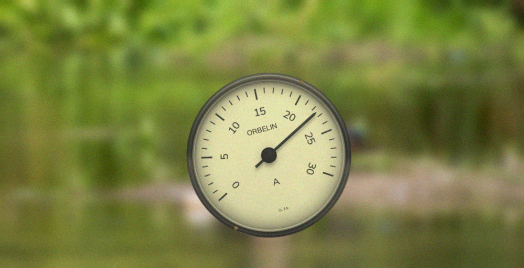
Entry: 22.5 A
